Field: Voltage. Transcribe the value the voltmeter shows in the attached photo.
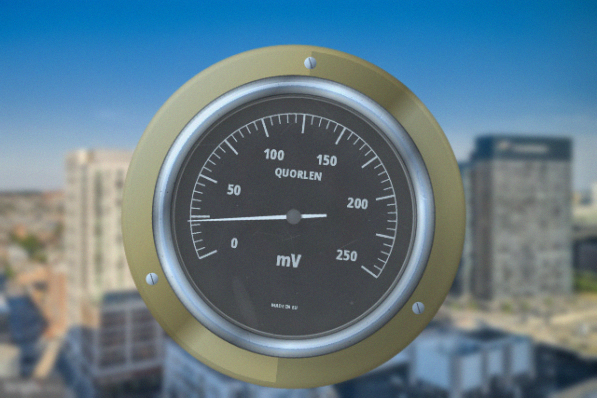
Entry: 22.5 mV
